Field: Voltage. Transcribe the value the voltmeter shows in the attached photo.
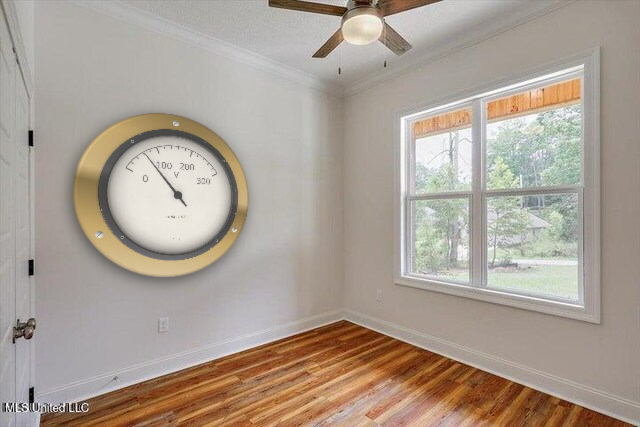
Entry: 60 V
